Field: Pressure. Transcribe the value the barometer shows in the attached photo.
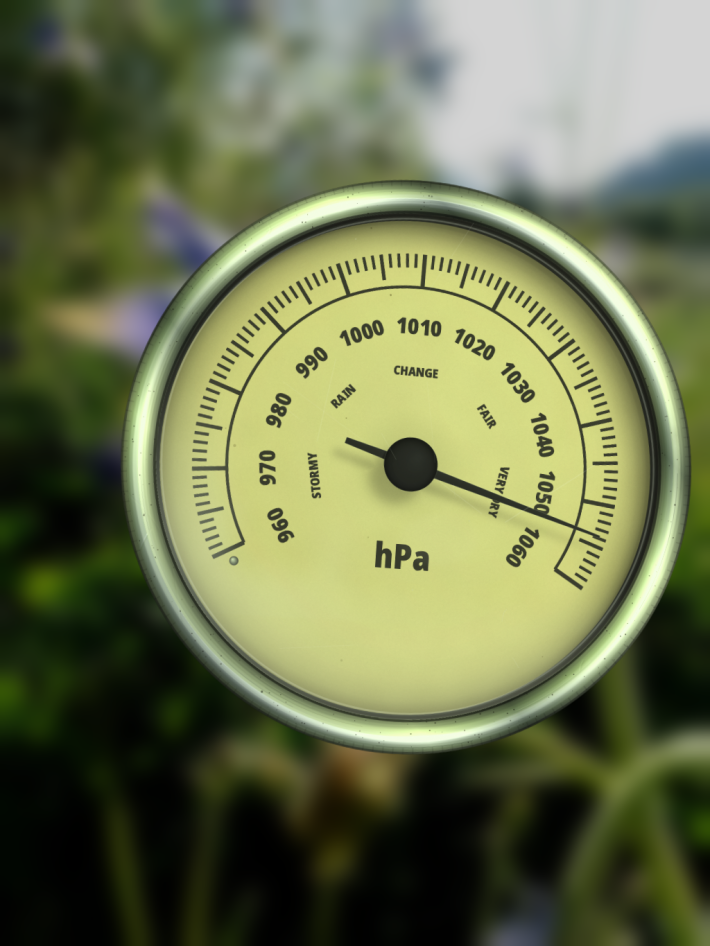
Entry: 1054 hPa
